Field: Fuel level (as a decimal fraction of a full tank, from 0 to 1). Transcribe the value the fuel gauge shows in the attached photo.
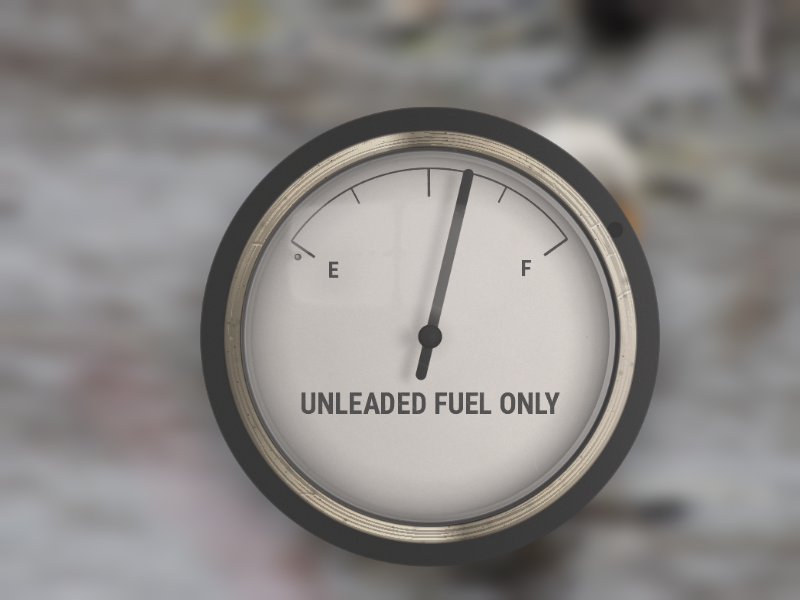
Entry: 0.625
